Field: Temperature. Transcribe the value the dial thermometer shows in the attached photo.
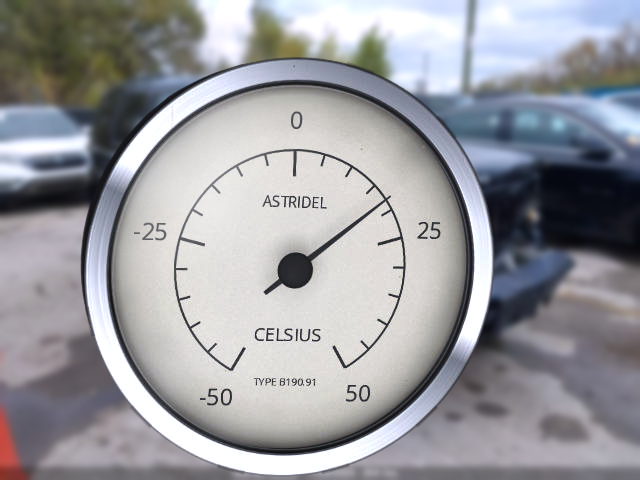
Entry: 17.5 °C
